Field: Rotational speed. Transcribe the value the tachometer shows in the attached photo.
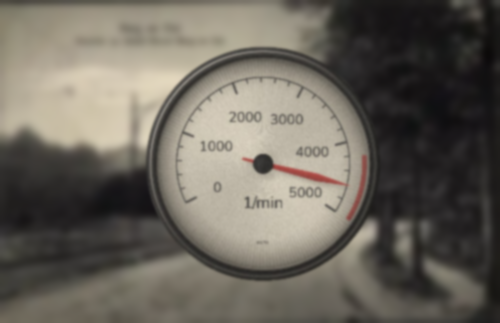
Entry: 4600 rpm
